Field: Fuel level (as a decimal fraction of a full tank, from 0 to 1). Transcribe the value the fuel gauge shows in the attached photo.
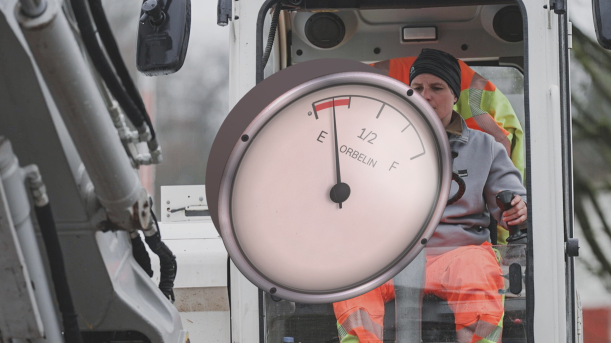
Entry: 0.125
